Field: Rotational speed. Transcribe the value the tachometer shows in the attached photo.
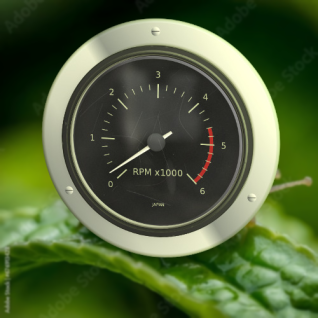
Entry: 200 rpm
